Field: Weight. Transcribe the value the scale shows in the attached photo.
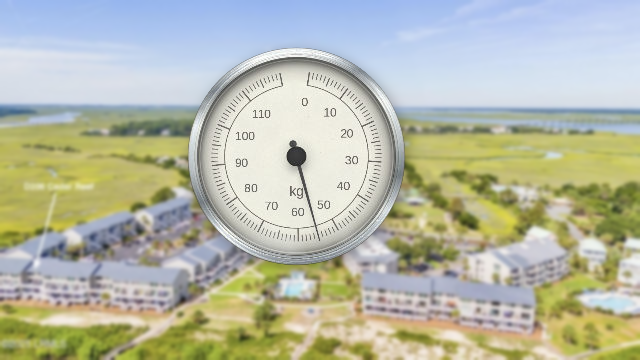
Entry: 55 kg
